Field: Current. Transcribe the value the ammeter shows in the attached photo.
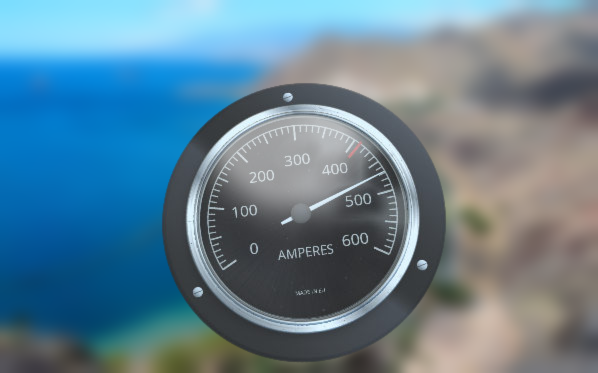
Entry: 470 A
